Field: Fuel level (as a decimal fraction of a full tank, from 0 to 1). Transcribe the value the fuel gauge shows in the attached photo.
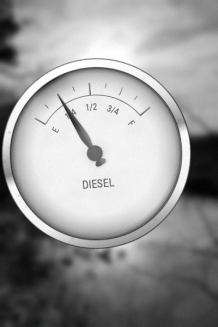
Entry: 0.25
